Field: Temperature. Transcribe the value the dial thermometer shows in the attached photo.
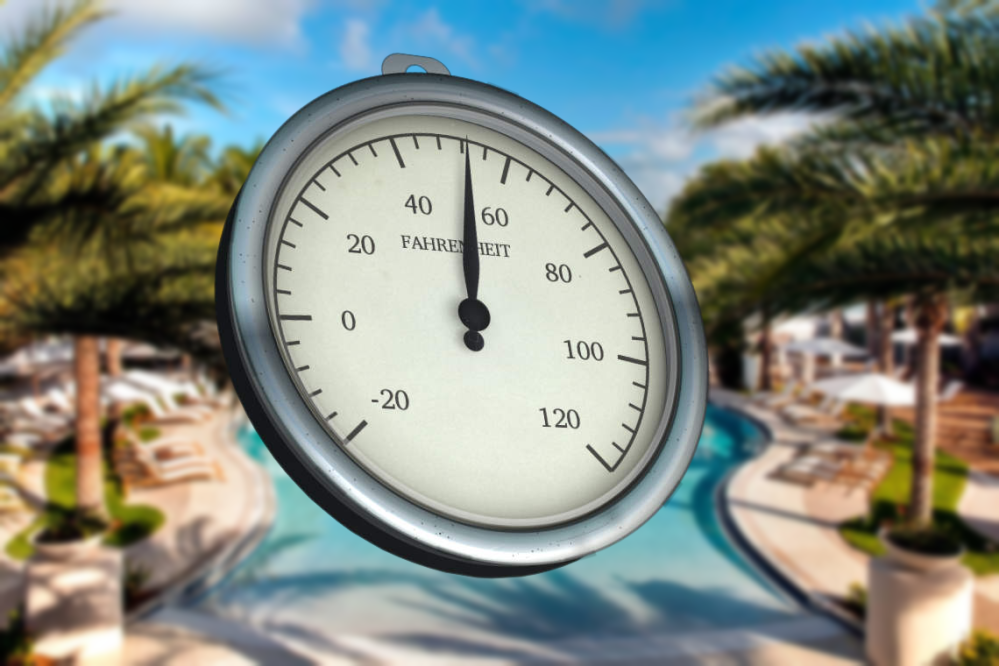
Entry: 52 °F
